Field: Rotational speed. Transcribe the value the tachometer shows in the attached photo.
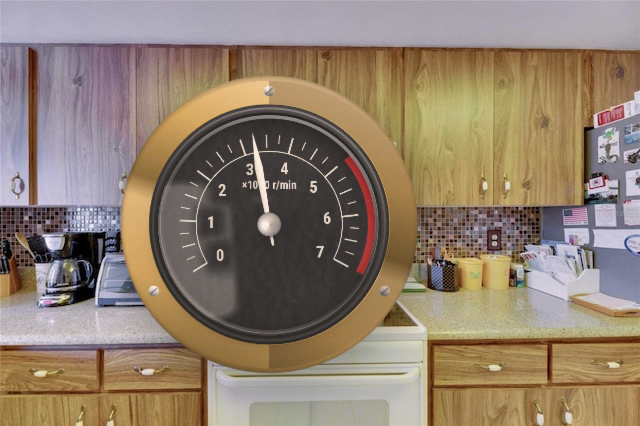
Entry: 3250 rpm
